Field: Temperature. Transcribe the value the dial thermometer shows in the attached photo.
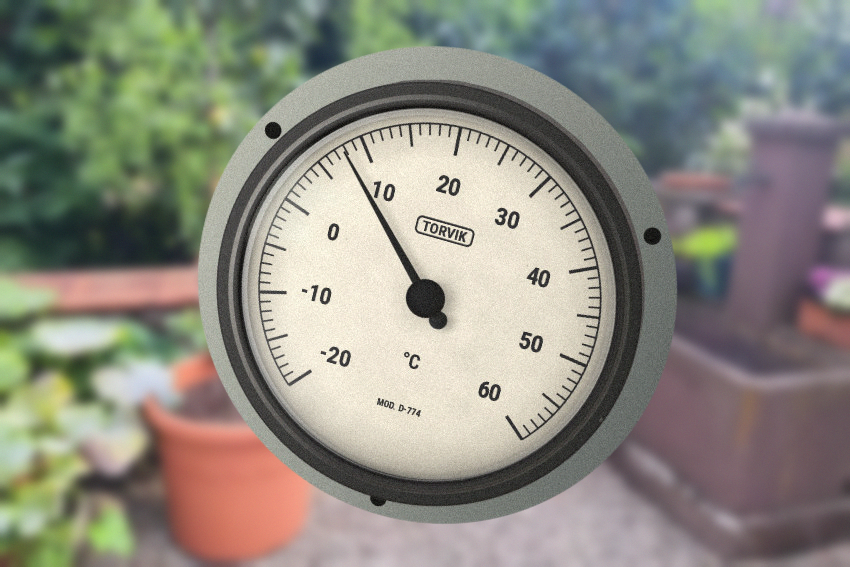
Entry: 8 °C
